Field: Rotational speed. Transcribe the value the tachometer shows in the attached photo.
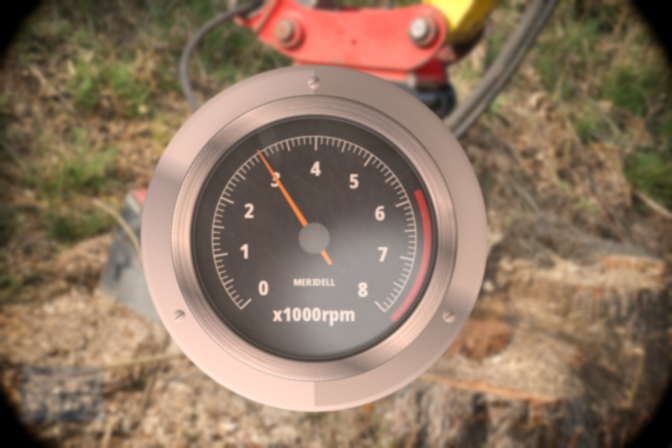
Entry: 3000 rpm
